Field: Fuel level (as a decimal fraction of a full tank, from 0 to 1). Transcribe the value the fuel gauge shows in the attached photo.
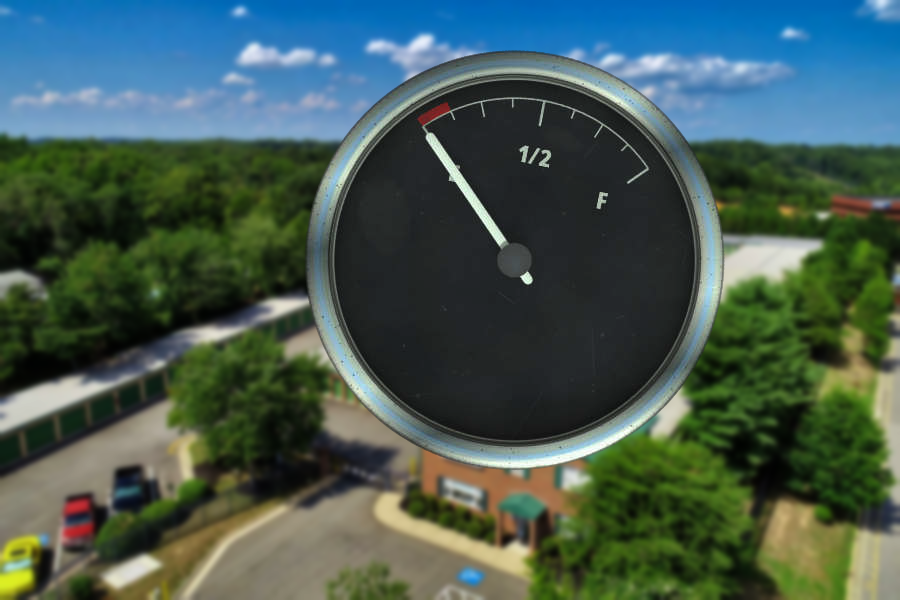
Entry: 0
